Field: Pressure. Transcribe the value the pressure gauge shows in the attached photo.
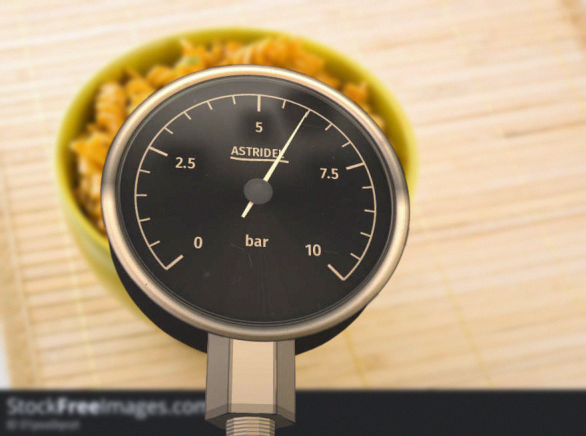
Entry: 6 bar
